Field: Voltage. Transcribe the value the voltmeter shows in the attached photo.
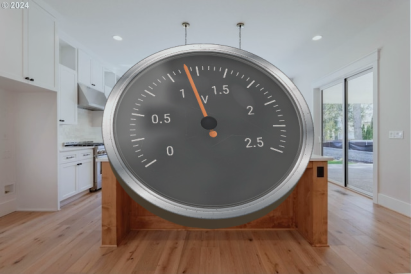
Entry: 1.15 V
